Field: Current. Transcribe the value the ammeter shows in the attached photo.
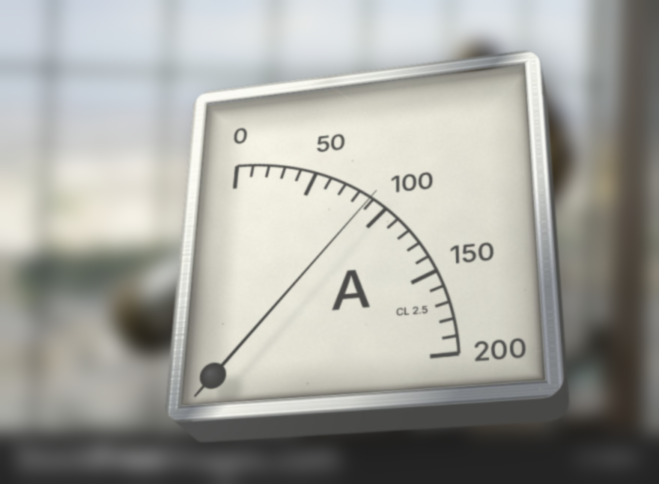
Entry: 90 A
